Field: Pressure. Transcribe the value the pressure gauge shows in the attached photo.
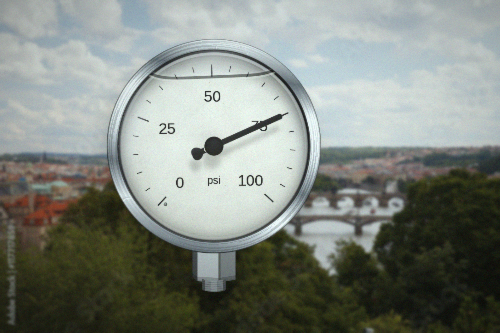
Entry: 75 psi
